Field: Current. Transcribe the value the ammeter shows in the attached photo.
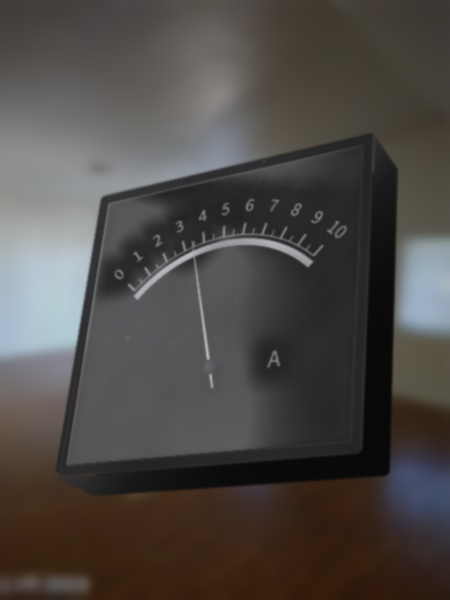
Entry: 3.5 A
